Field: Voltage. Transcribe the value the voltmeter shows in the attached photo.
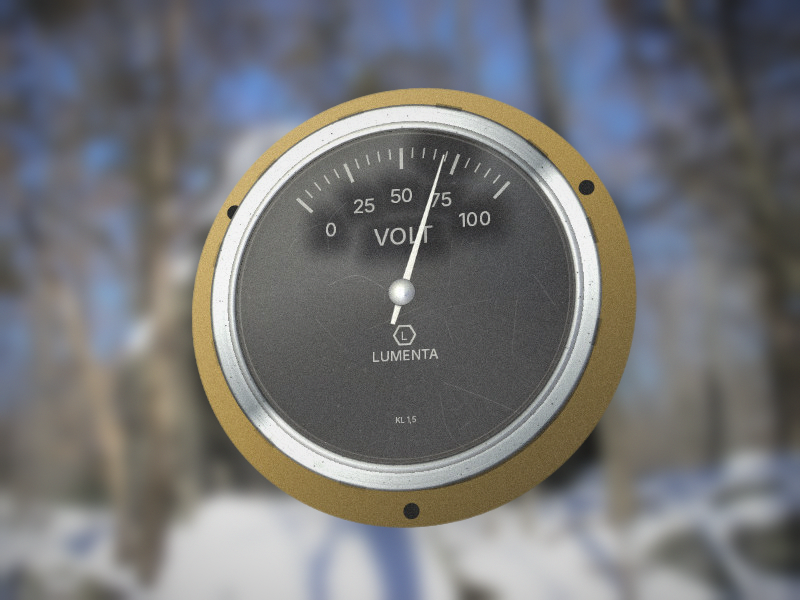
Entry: 70 V
